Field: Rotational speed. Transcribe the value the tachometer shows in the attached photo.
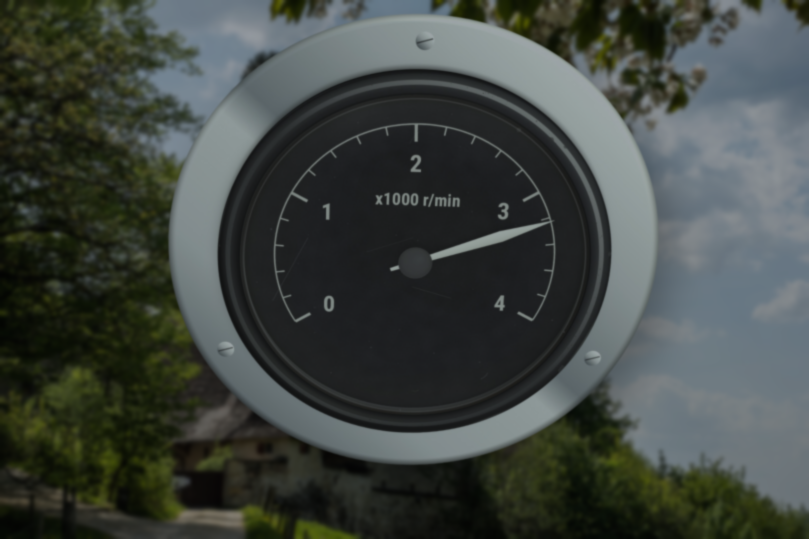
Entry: 3200 rpm
